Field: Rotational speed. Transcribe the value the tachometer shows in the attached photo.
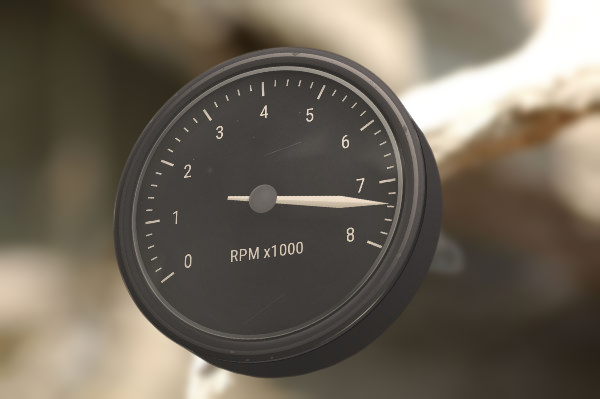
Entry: 7400 rpm
